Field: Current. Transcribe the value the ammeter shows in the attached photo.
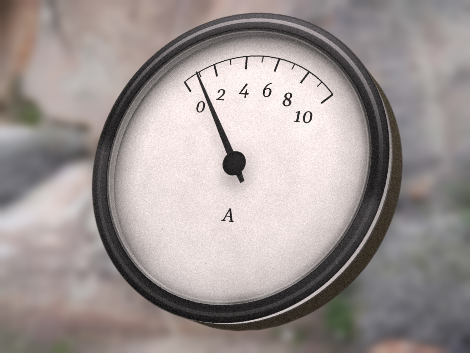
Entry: 1 A
